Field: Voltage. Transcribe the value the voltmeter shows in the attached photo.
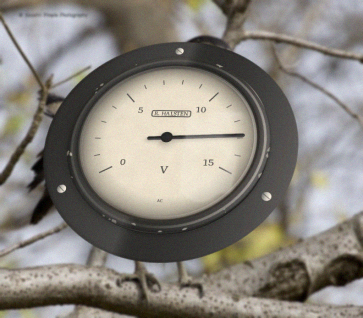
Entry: 13 V
